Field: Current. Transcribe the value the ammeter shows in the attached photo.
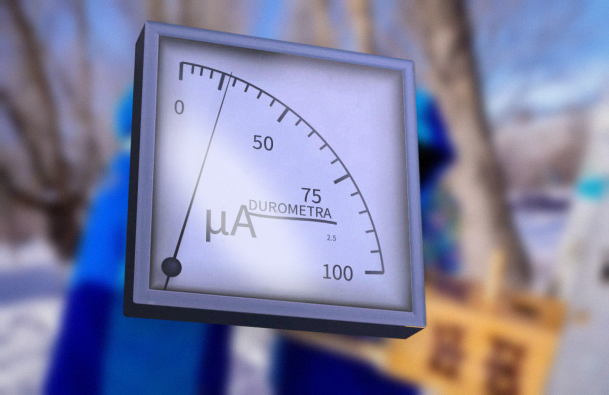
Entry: 27.5 µA
